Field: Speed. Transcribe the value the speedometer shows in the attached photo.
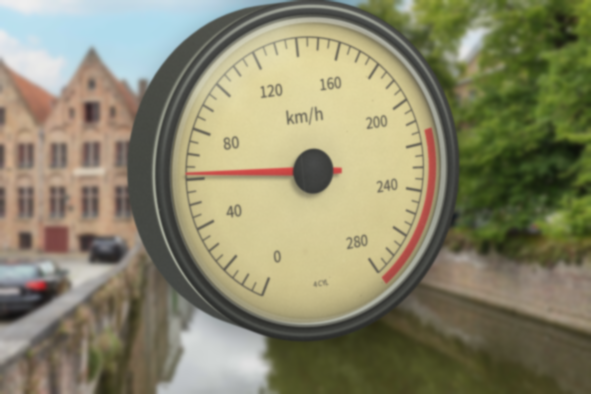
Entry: 62.5 km/h
